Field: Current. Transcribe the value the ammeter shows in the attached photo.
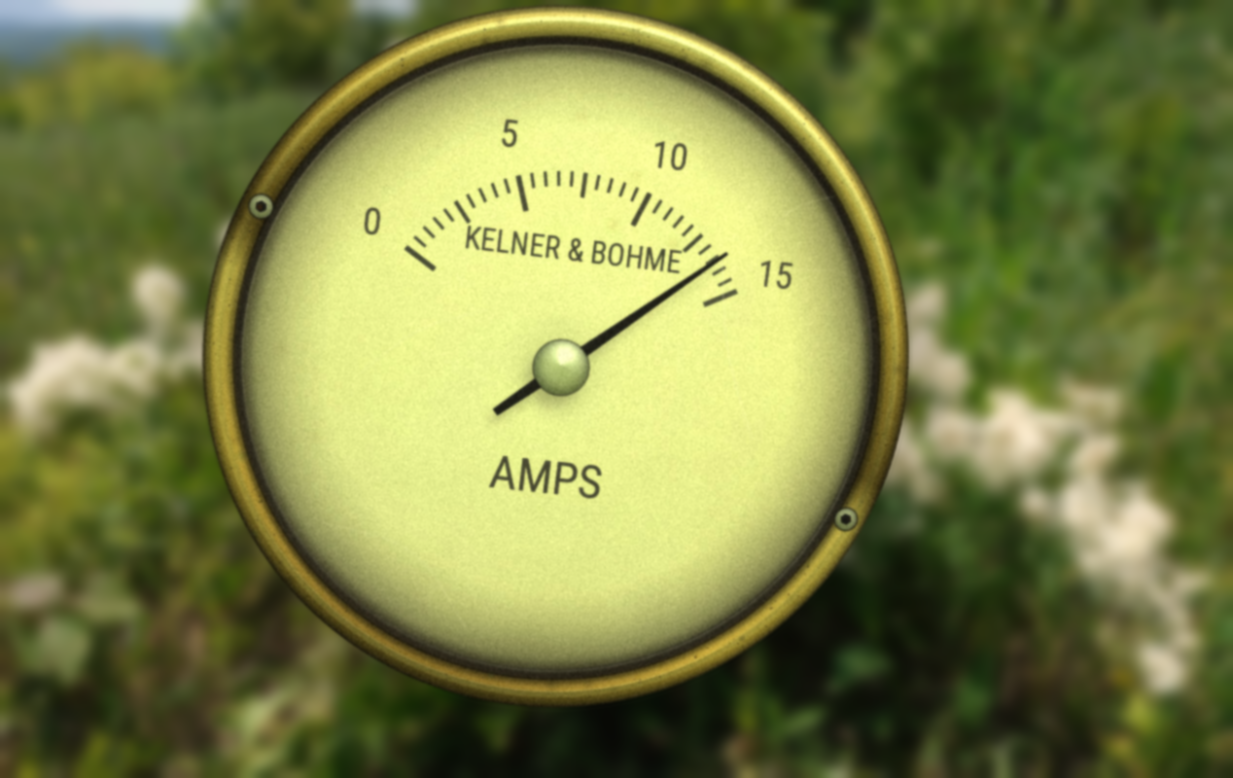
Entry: 13.5 A
